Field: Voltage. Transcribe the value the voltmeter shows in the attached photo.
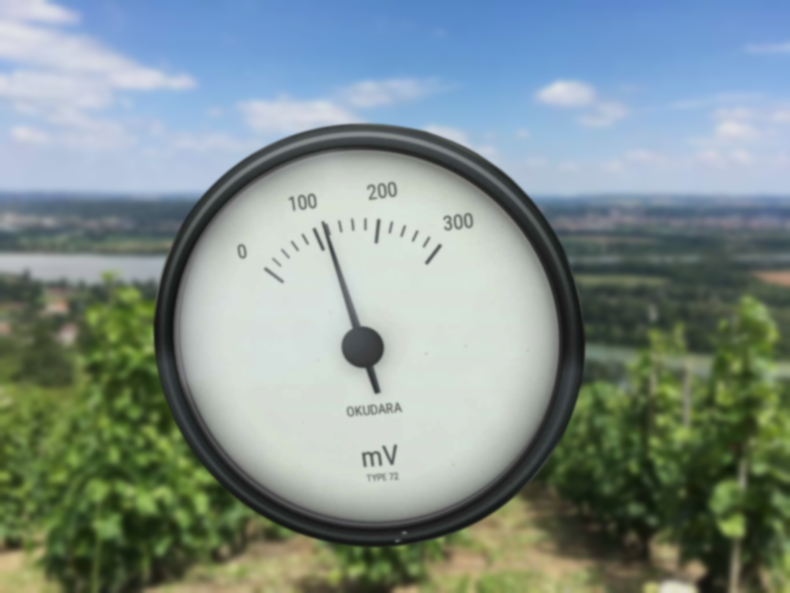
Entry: 120 mV
